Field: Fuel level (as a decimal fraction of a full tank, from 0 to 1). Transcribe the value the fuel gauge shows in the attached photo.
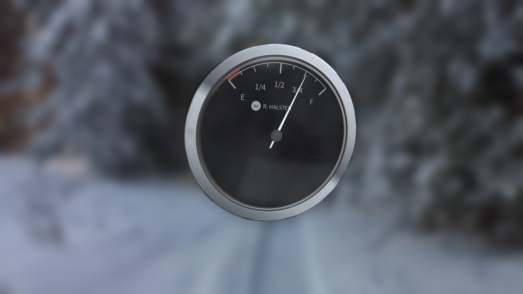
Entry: 0.75
